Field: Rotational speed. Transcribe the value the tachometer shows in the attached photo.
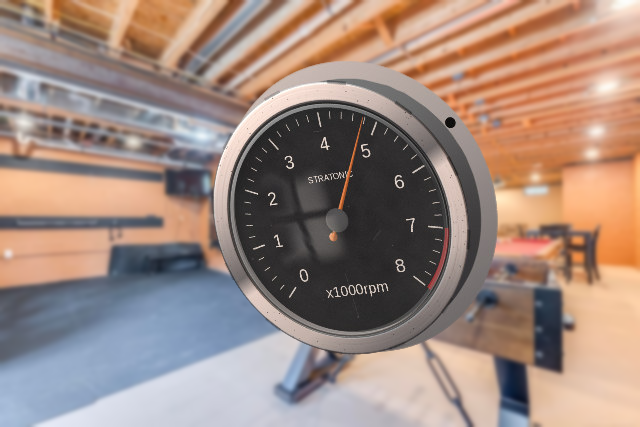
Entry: 4800 rpm
